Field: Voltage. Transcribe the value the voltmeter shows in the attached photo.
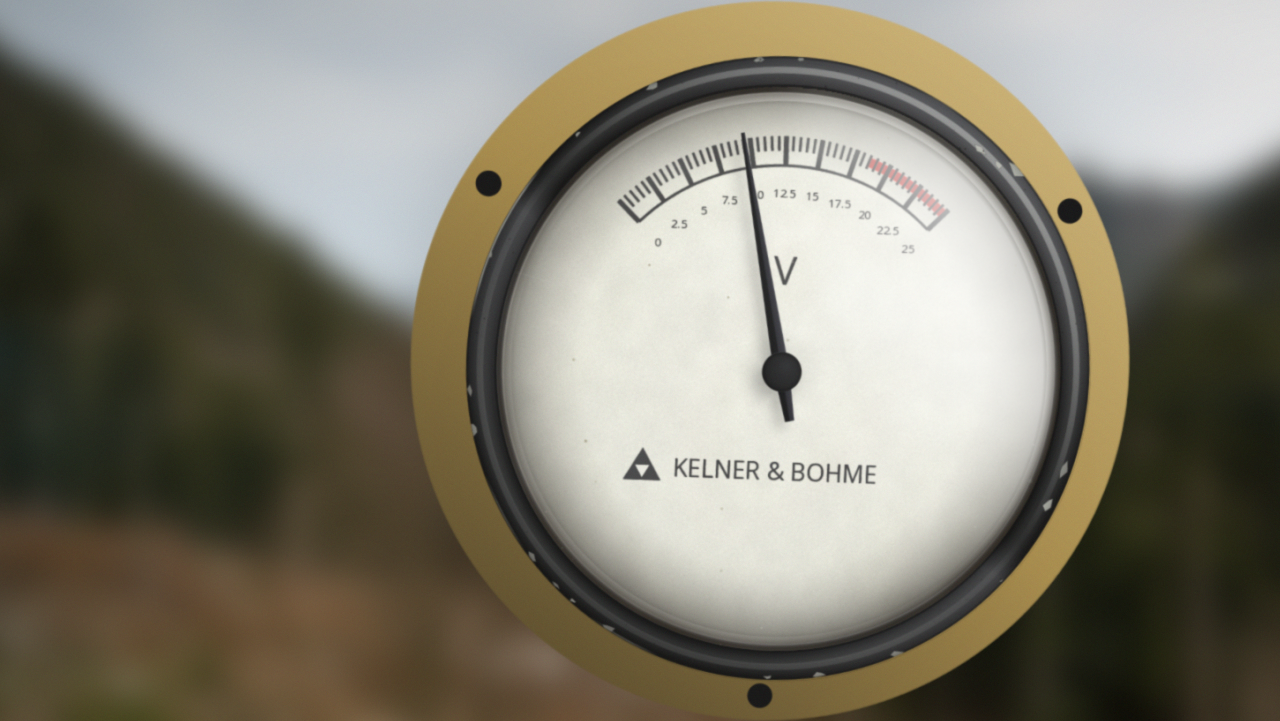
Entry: 9.5 V
